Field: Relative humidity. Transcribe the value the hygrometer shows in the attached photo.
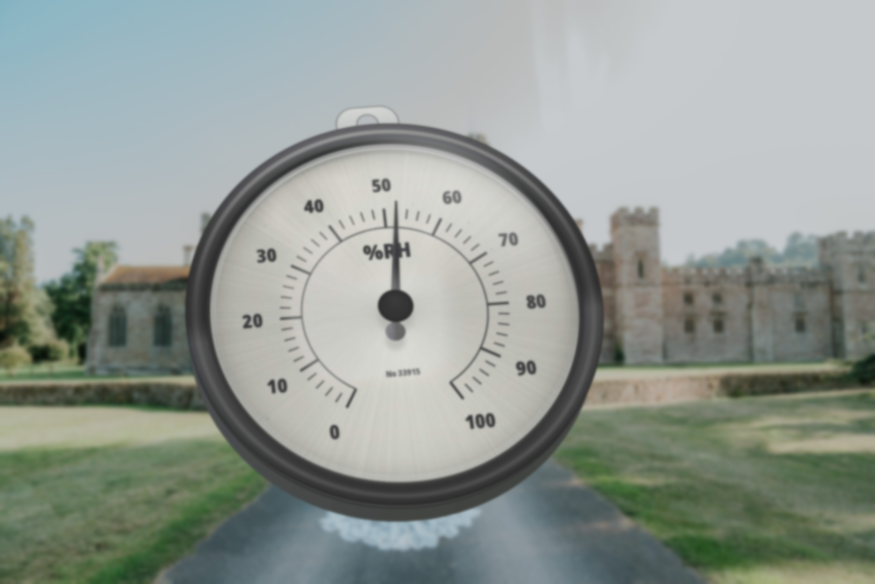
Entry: 52 %
